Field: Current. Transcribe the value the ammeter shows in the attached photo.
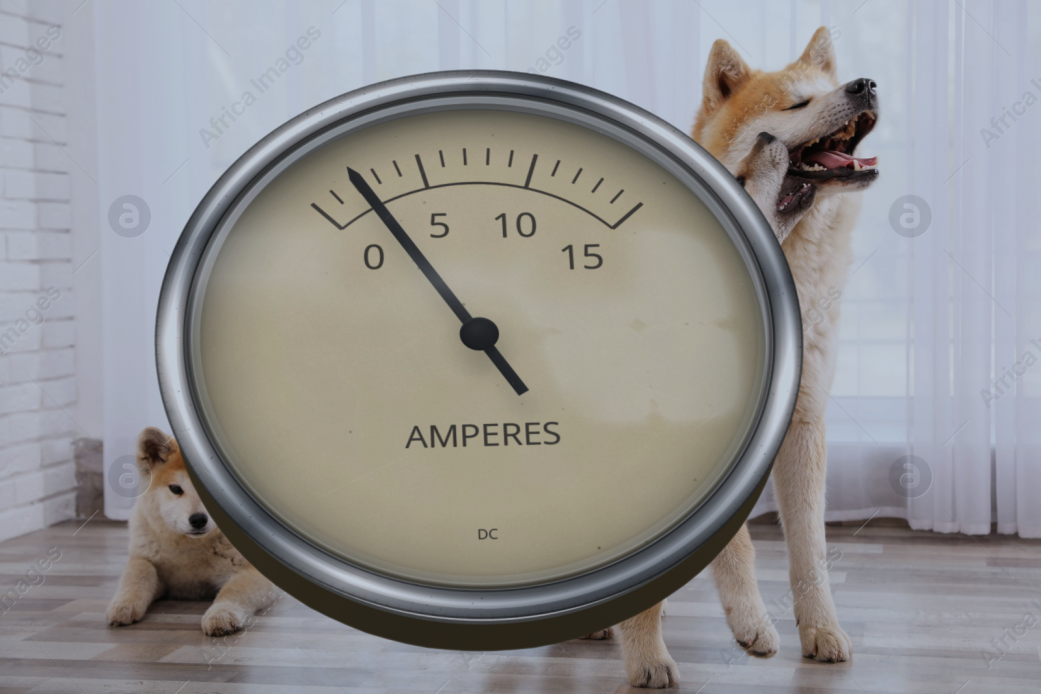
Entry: 2 A
